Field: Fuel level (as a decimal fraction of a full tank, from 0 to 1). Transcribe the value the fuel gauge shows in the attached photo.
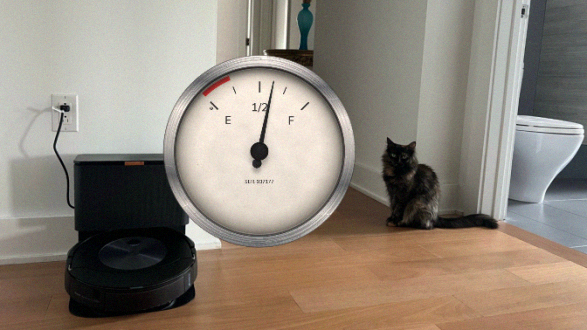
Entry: 0.625
